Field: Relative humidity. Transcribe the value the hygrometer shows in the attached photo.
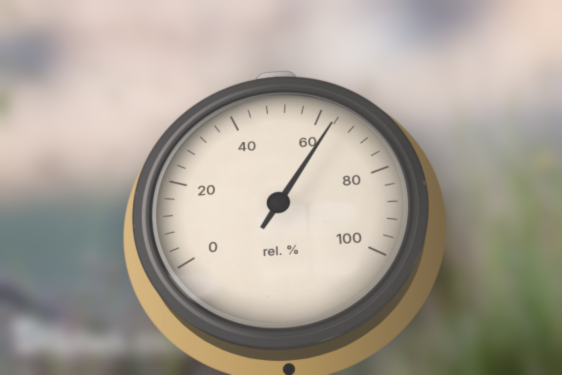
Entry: 64 %
